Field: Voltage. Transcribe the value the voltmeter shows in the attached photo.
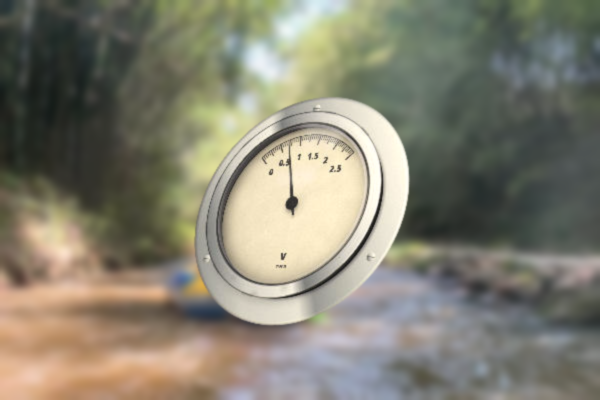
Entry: 0.75 V
